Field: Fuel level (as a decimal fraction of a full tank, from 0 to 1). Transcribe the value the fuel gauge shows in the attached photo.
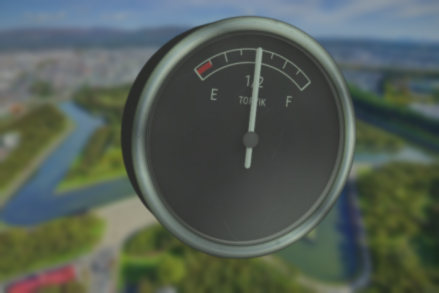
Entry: 0.5
